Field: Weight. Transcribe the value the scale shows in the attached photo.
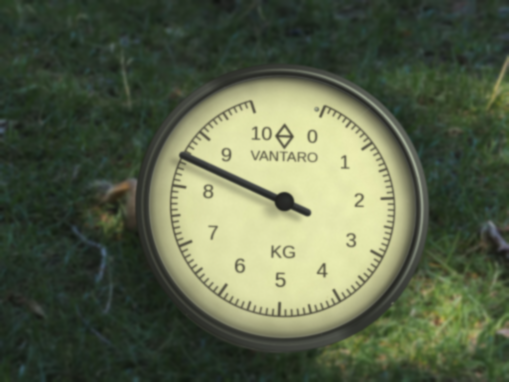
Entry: 8.5 kg
